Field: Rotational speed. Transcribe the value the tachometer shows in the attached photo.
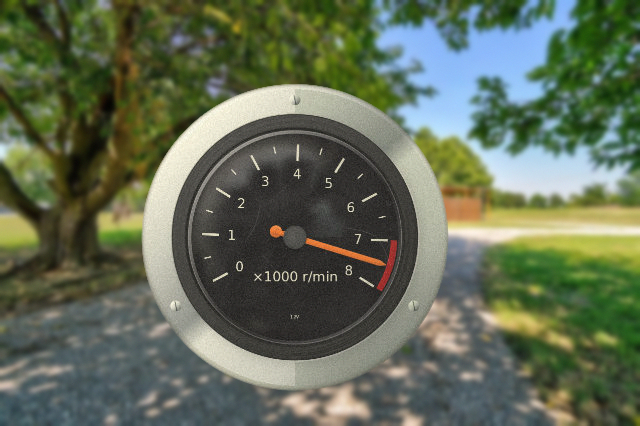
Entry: 7500 rpm
